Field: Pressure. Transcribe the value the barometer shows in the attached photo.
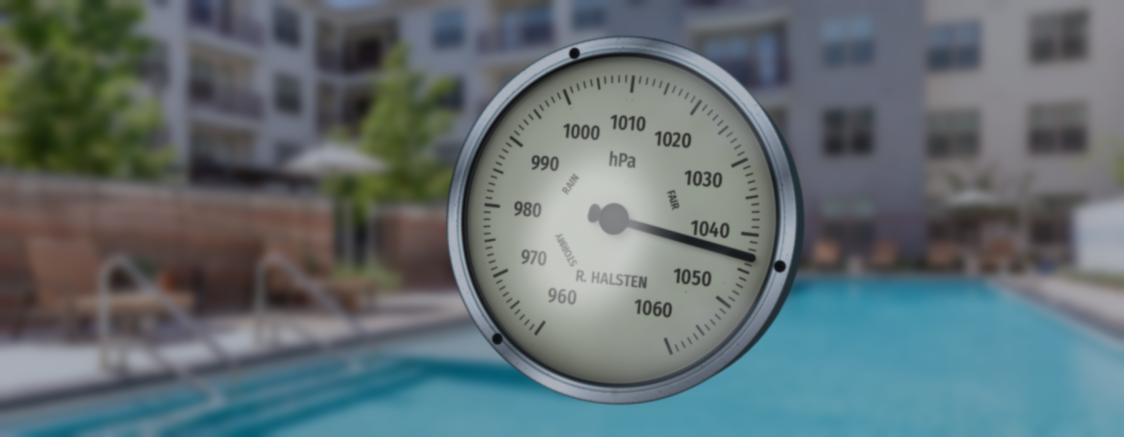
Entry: 1043 hPa
